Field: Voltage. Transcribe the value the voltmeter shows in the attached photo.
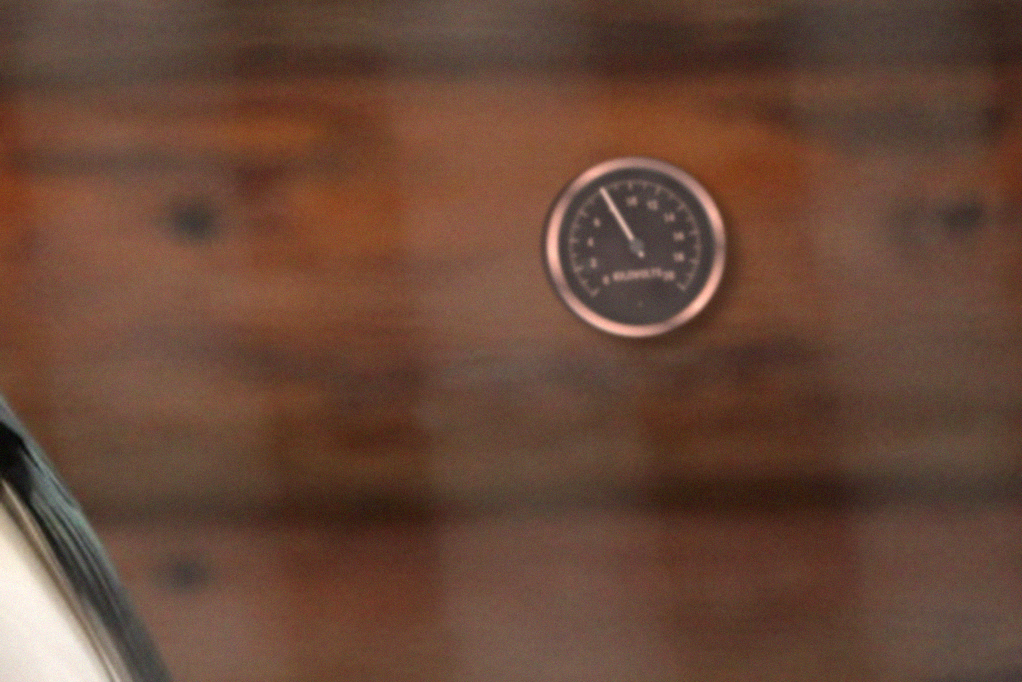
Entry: 8 kV
